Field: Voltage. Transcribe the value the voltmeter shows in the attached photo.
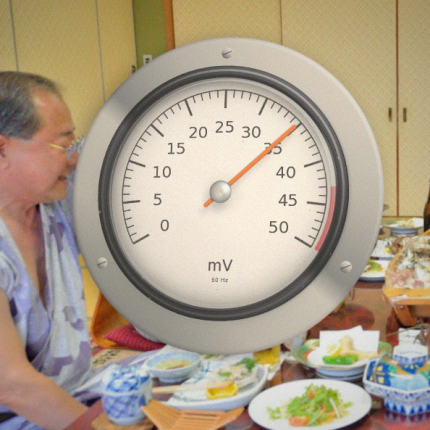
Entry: 35 mV
